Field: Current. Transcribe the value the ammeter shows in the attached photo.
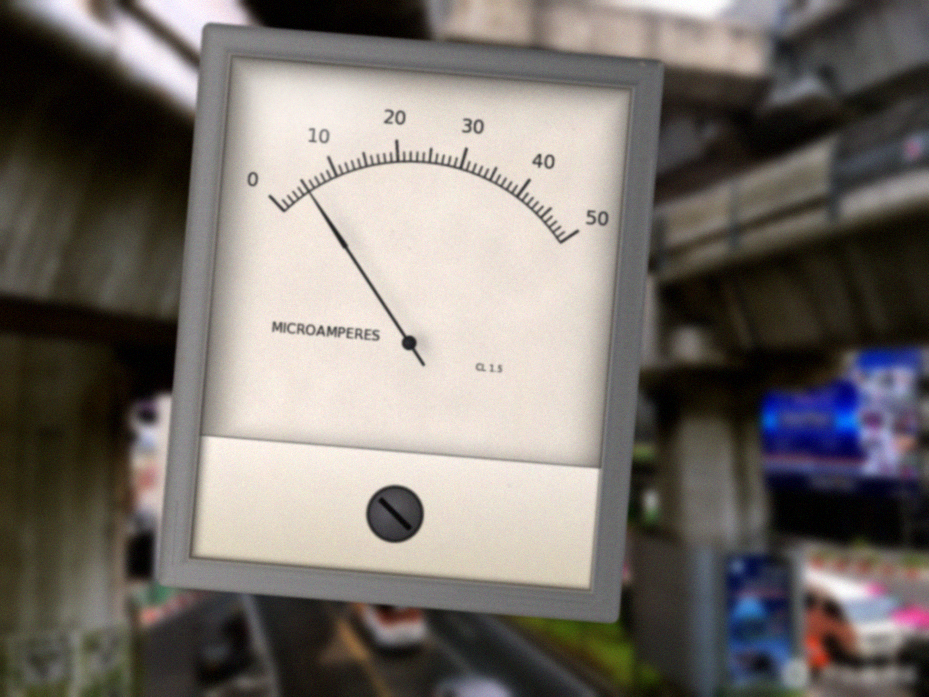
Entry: 5 µA
